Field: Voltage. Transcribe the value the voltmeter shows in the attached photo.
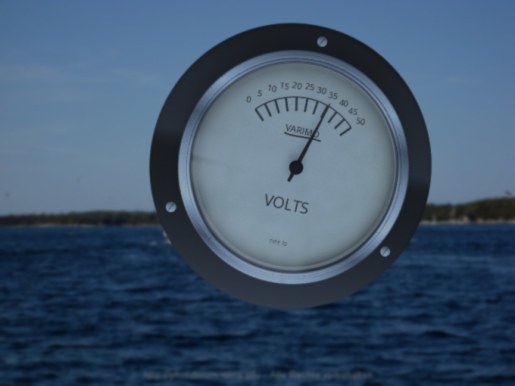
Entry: 35 V
